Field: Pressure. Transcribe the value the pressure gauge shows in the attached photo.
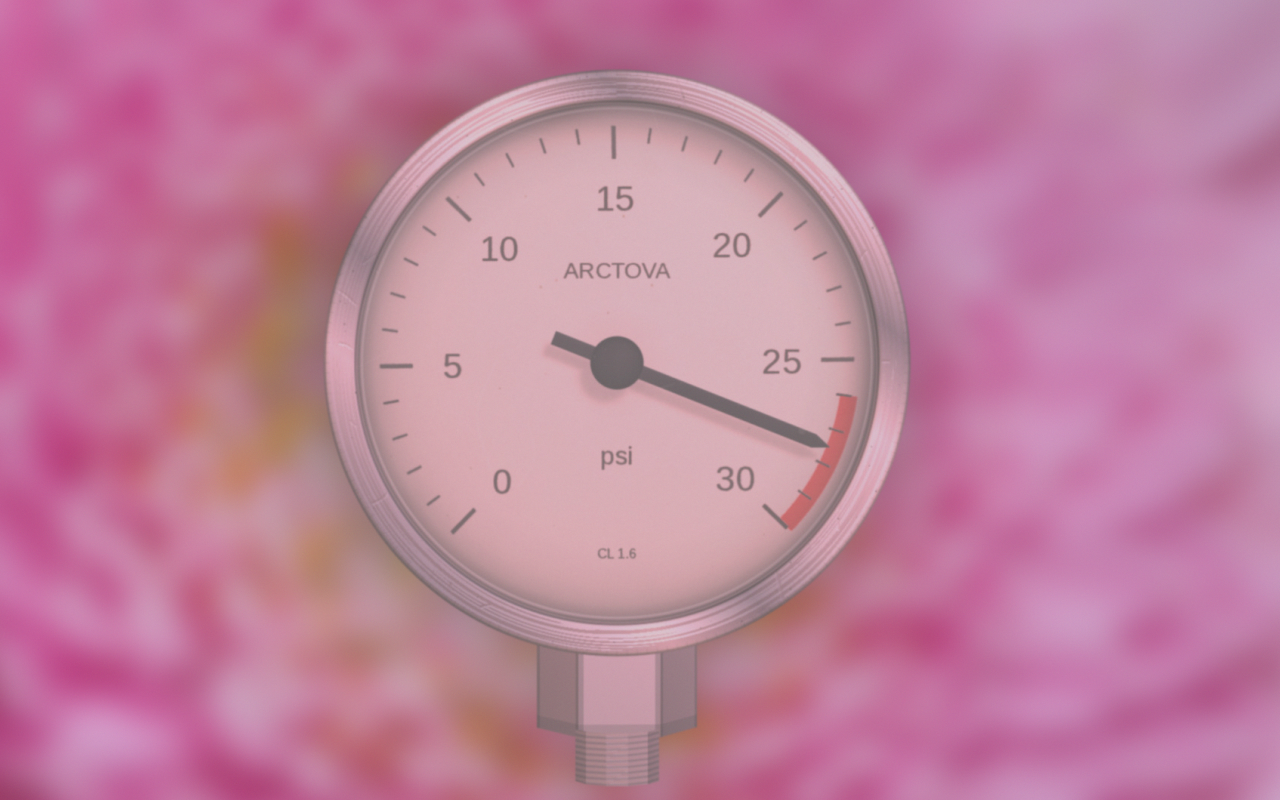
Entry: 27.5 psi
